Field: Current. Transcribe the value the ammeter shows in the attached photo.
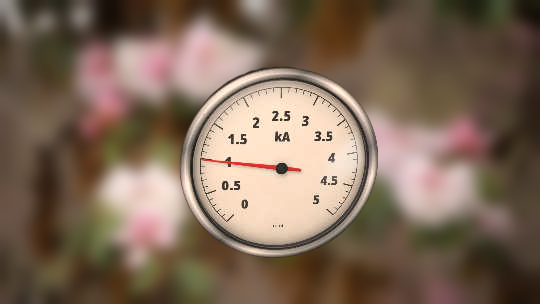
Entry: 1 kA
